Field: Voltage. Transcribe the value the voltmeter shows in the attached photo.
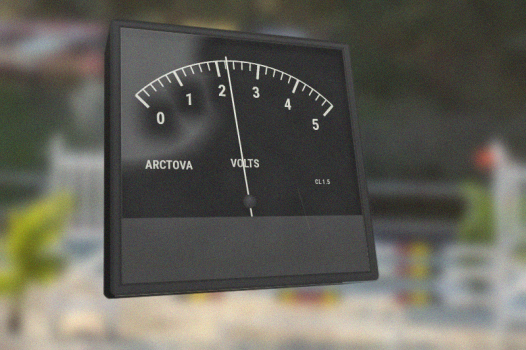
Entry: 2.2 V
